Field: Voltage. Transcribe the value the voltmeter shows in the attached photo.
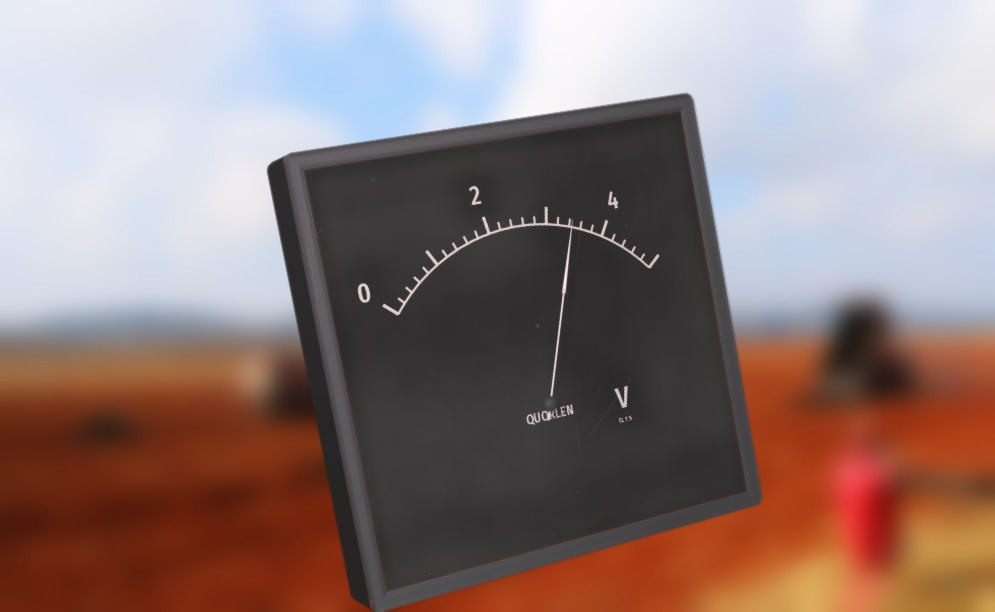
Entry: 3.4 V
